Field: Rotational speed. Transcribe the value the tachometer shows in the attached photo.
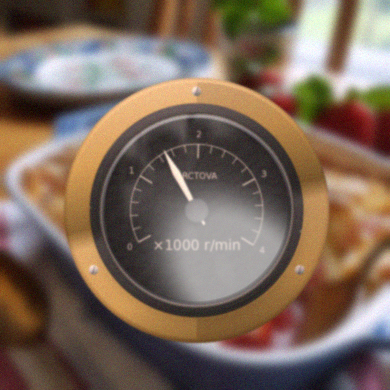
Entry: 1500 rpm
